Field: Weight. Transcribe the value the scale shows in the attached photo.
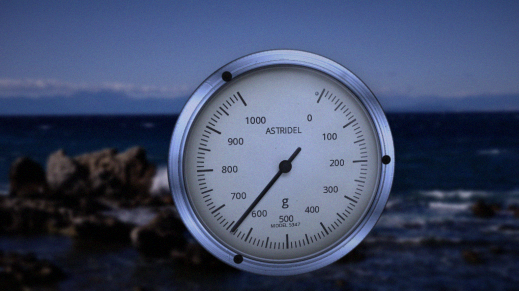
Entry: 640 g
